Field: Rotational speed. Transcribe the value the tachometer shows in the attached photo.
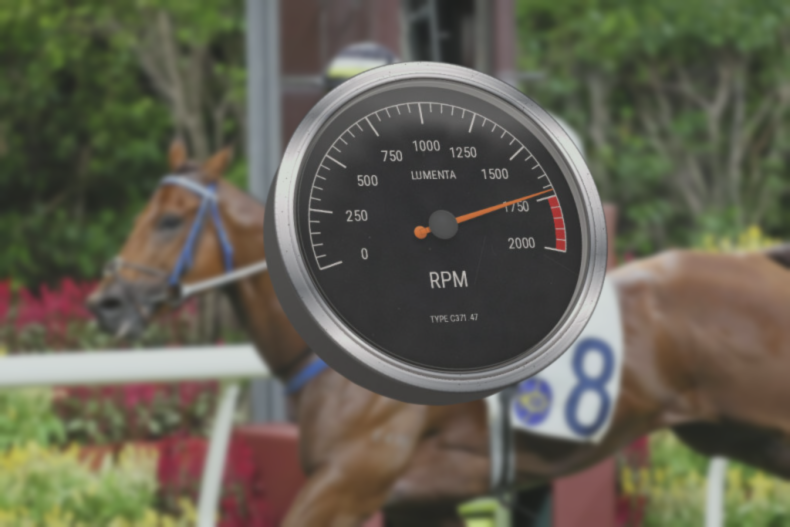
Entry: 1725 rpm
